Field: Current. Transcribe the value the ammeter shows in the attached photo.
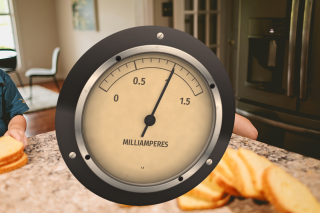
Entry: 1 mA
